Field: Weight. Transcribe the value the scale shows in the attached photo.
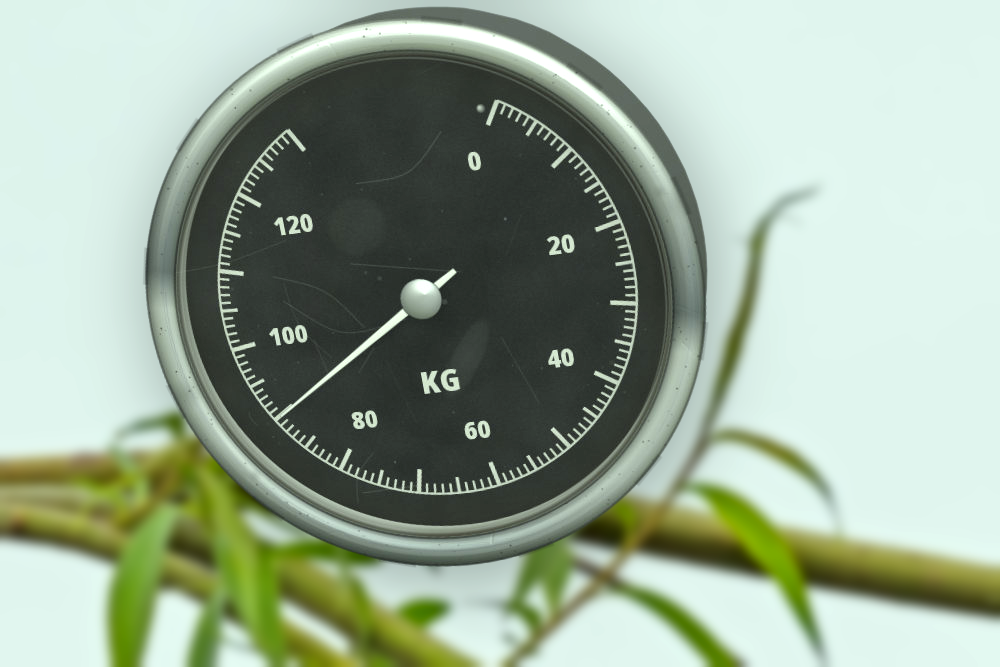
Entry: 90 kg
